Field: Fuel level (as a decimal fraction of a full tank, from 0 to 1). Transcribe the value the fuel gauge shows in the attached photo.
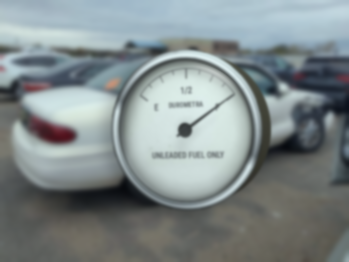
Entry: 1
